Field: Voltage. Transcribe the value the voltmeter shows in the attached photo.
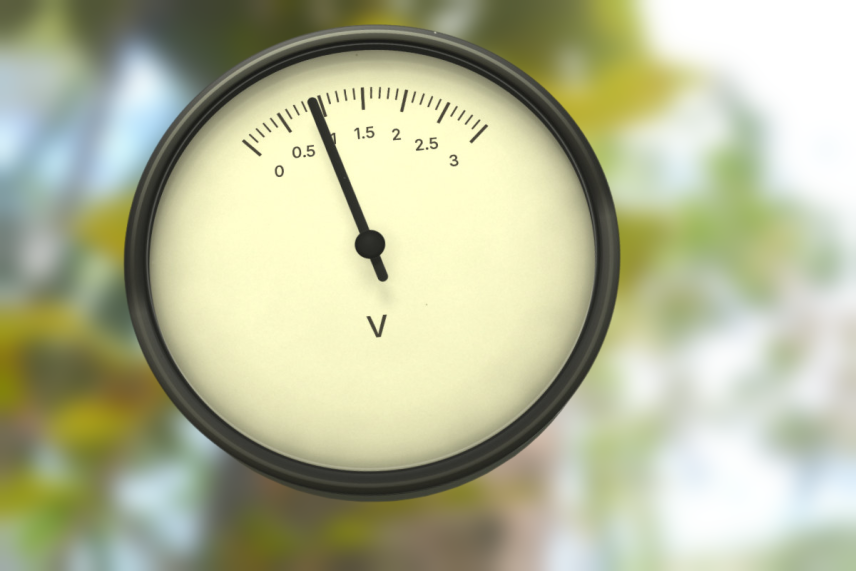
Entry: 0.9 V
